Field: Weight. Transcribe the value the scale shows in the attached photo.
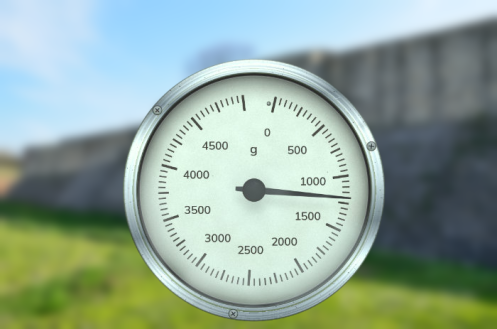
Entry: 1200 g
